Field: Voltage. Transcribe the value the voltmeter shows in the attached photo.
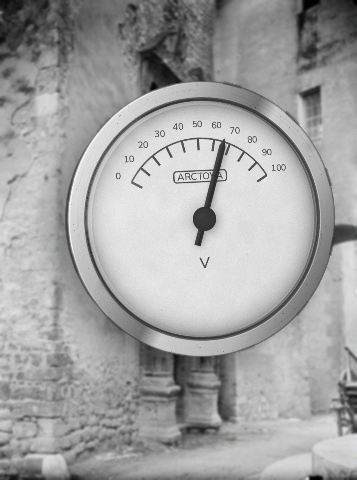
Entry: 65 V
